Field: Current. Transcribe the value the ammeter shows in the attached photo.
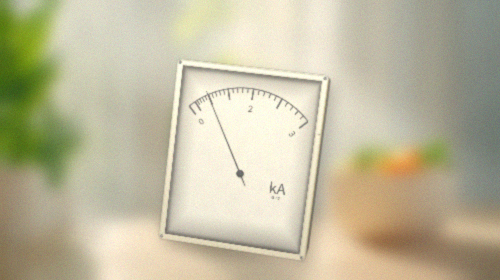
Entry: 1 kA
